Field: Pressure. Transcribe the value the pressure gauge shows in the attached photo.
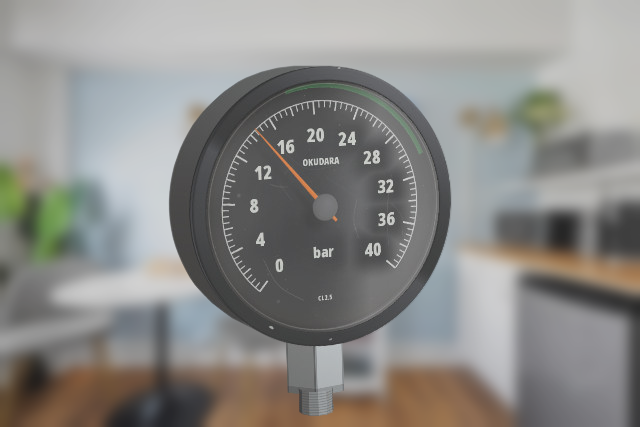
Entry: 14.5 bar
